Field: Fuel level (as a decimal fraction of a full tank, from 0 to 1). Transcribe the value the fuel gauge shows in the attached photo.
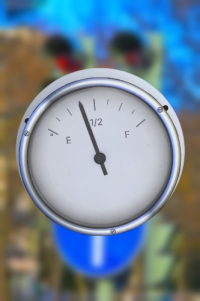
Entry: 0.375
